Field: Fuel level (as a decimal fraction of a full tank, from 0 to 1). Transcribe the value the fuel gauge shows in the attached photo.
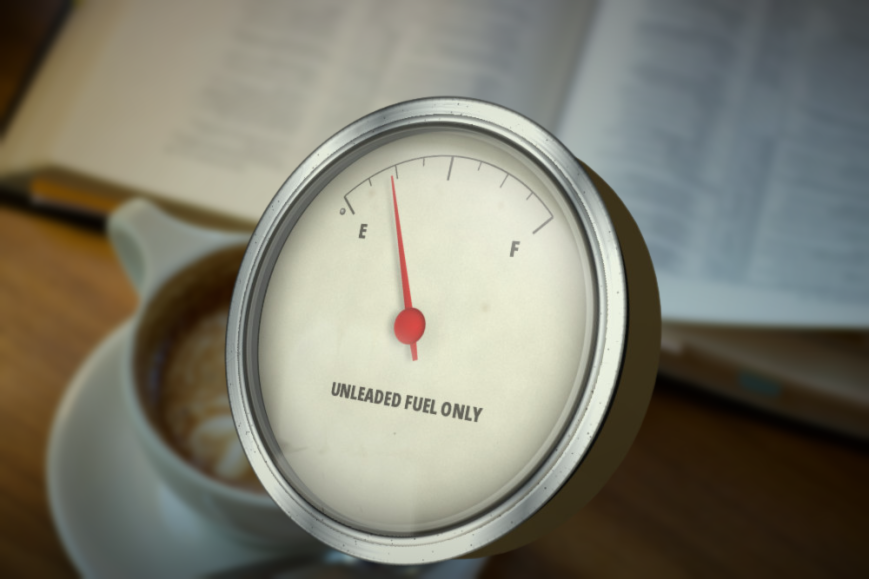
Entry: 0.25
